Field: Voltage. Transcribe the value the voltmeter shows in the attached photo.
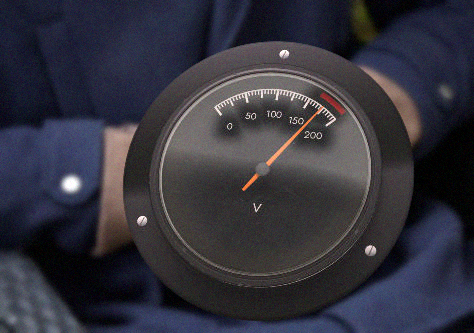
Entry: 175 V
